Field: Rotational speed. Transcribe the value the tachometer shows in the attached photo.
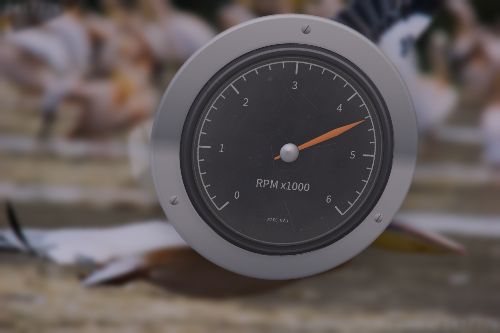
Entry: 4400 rpm
